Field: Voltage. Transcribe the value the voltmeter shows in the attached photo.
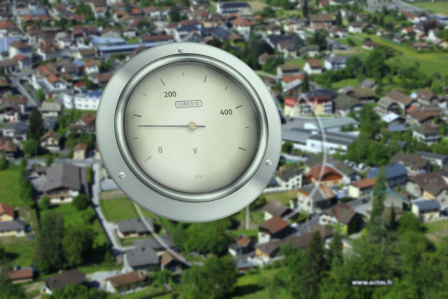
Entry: 75 V
